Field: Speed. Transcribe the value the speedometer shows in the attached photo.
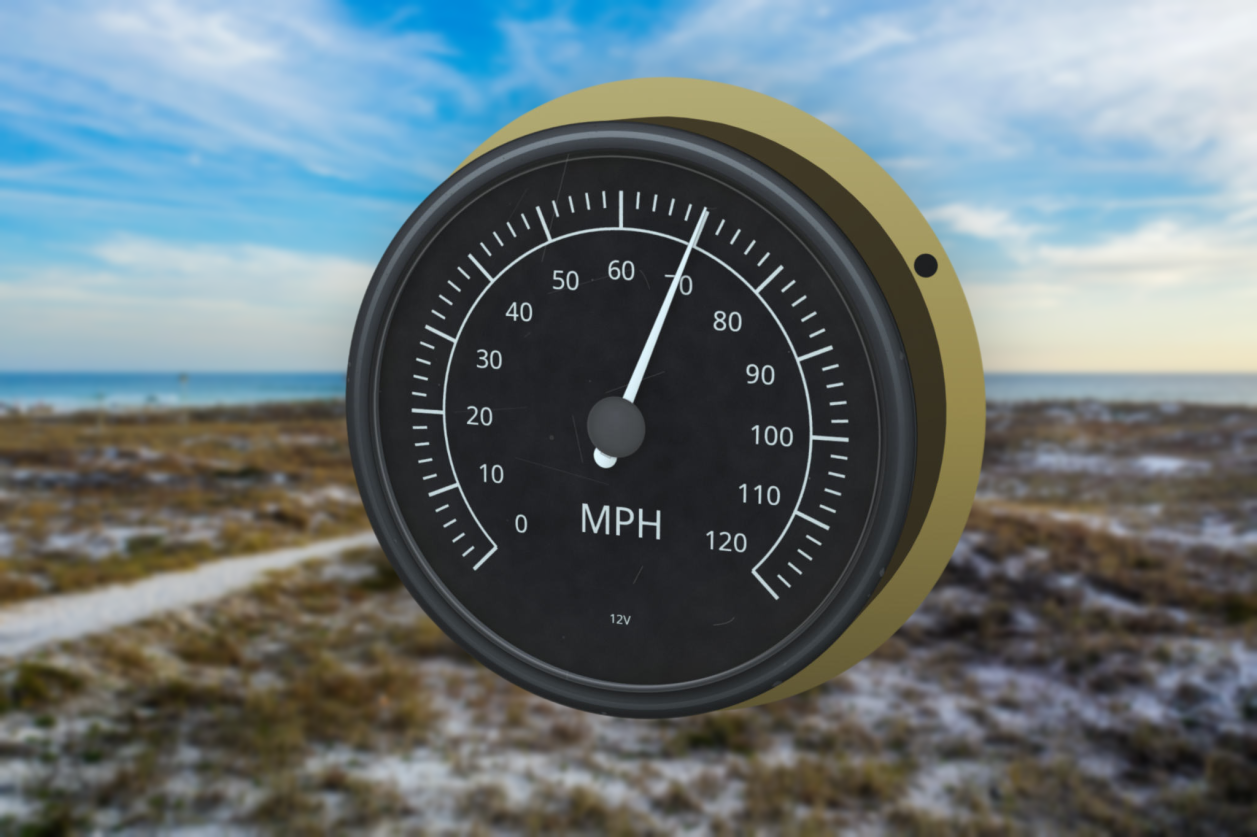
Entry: 70 mph
